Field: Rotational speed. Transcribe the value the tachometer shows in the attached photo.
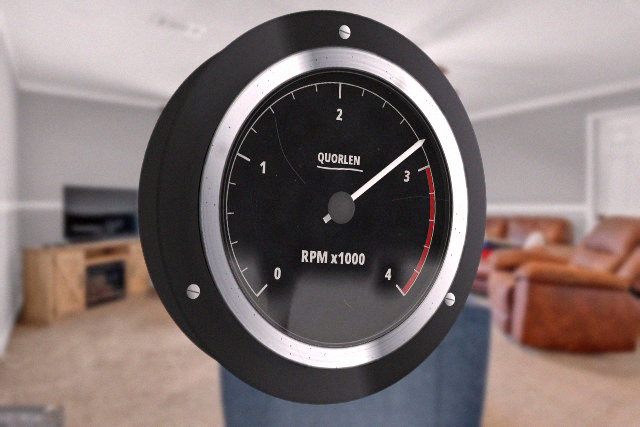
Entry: 2800 rpm
